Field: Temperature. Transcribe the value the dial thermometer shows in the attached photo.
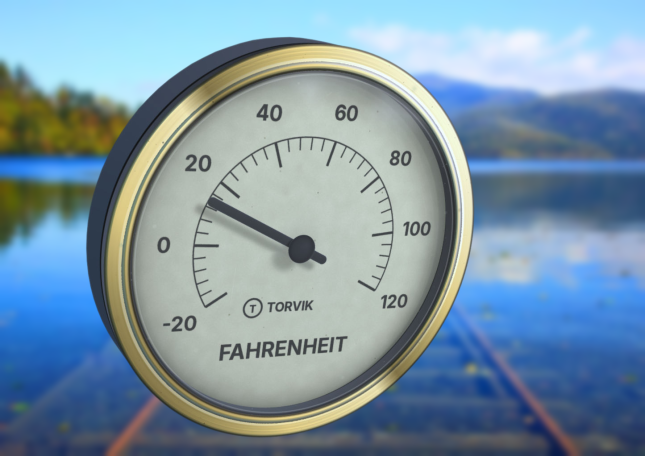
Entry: 14 °F
